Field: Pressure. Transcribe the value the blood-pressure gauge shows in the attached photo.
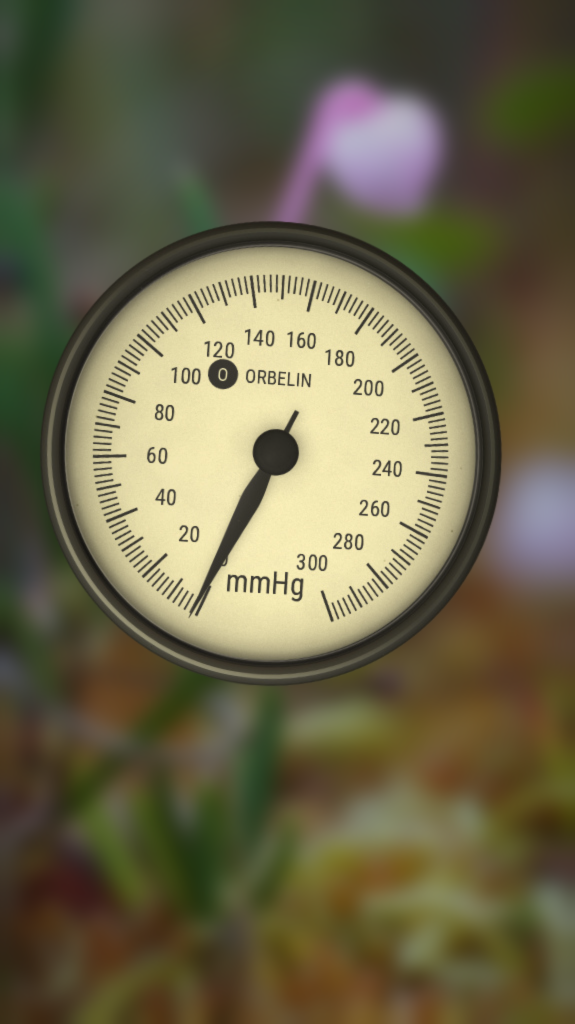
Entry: 2 mmHg
